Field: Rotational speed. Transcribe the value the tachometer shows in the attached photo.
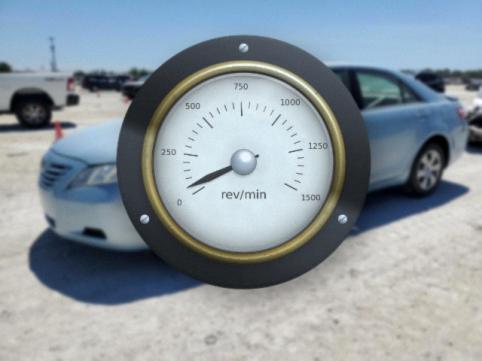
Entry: 50 rpm
